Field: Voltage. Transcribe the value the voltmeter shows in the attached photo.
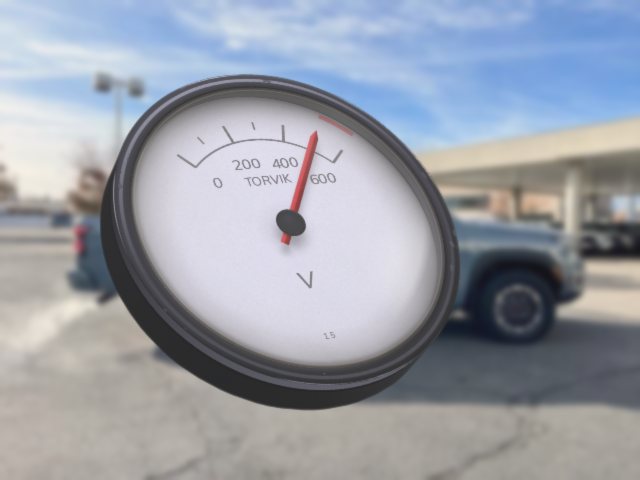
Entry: 500 V
